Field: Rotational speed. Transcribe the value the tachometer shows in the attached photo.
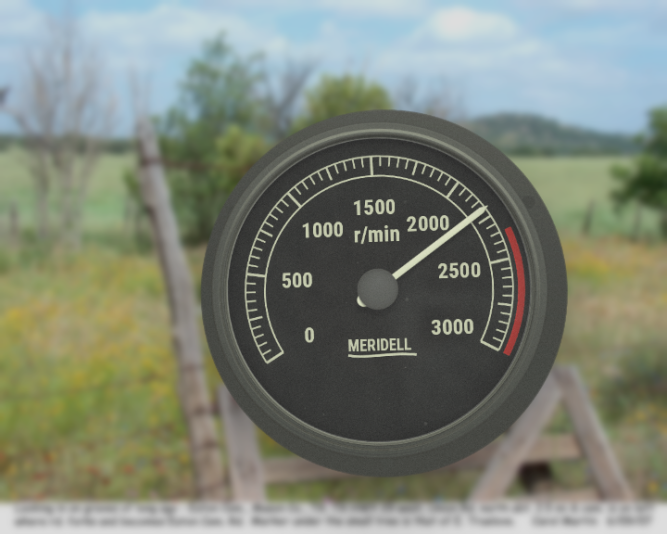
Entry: 2200 rpm
